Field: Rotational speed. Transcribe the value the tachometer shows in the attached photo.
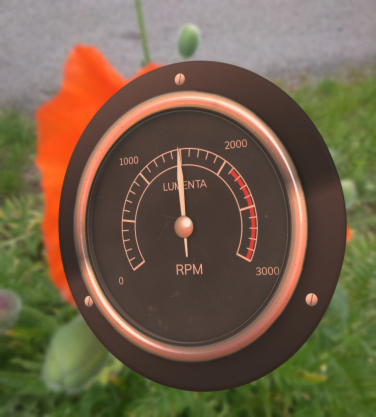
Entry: 1500 rpm
